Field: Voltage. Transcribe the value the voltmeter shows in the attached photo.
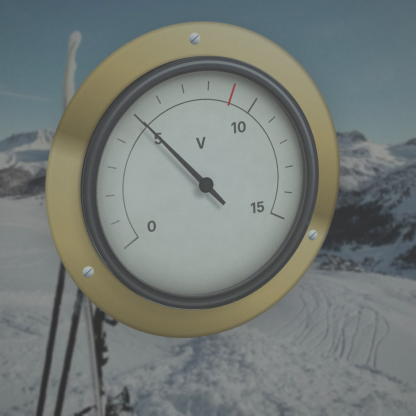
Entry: 5 V
